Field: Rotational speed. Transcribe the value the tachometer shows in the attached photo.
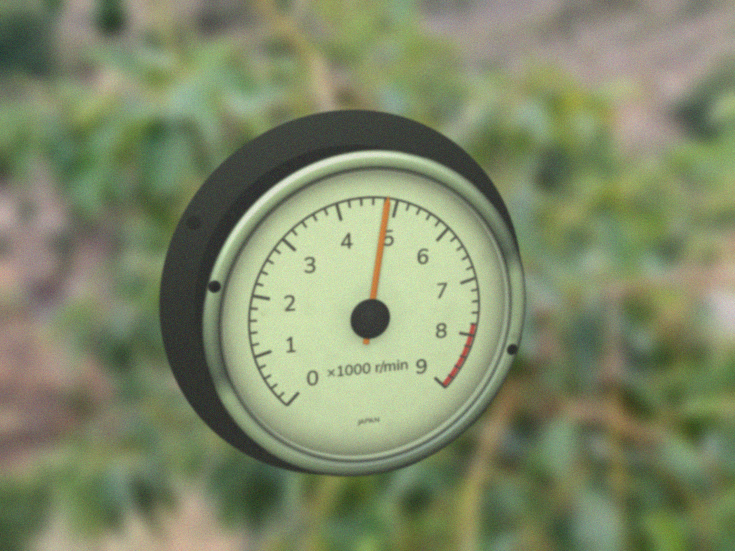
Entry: 4800 rpm
